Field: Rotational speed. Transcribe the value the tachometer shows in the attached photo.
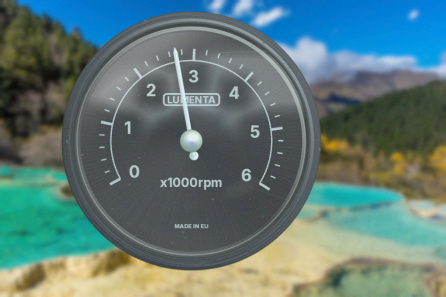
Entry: 2700 rpm
